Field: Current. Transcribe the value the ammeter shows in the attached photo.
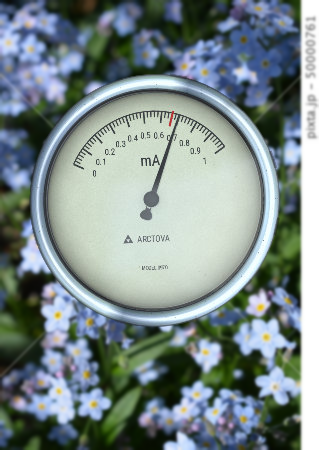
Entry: 0.7 mA
